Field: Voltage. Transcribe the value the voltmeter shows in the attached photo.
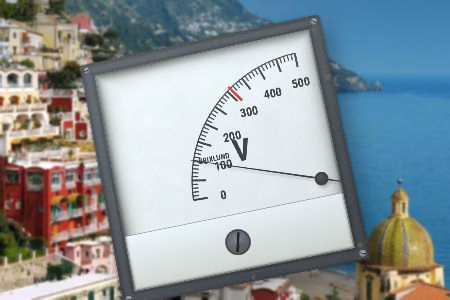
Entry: 100 V
